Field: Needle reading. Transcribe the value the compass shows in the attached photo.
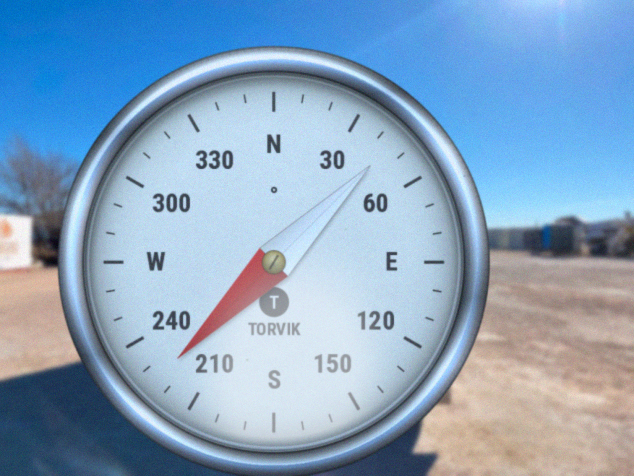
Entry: 225 °
